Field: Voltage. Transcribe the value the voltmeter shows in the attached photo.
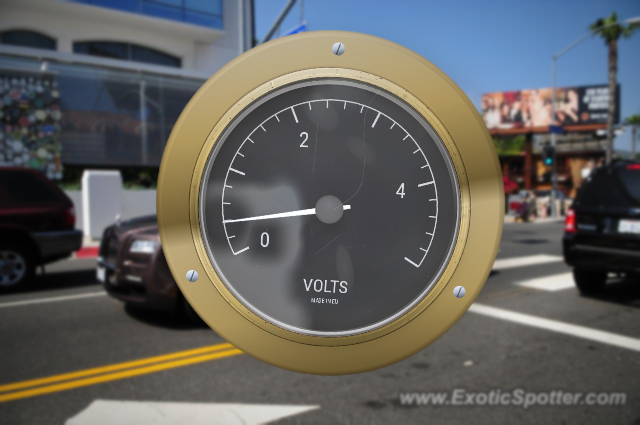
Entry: 0.4 V
